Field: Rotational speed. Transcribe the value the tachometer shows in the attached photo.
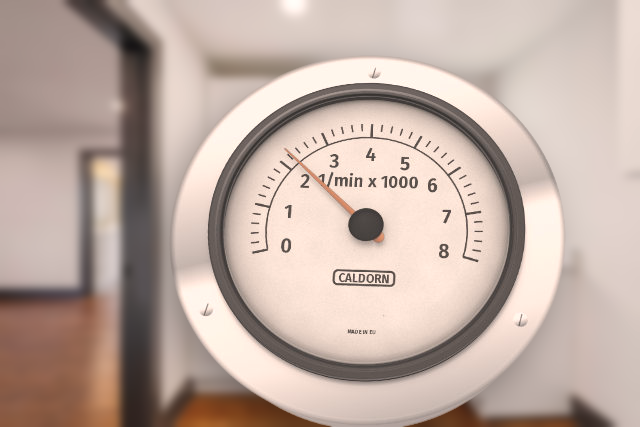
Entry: 2200 rpm
